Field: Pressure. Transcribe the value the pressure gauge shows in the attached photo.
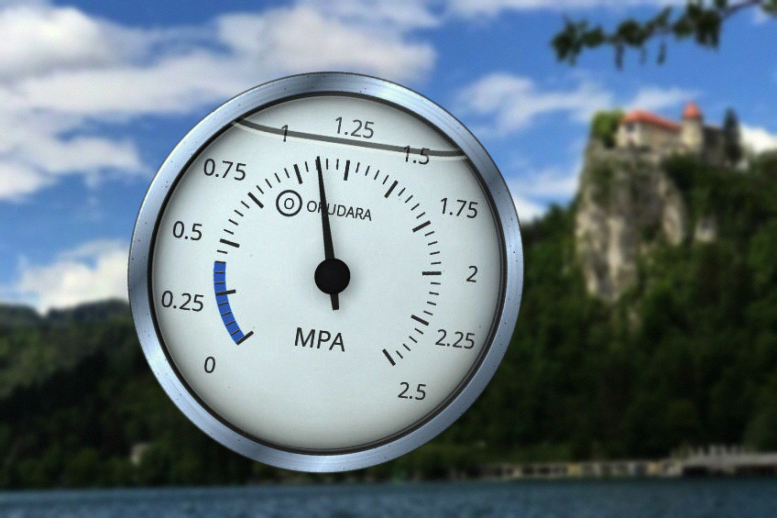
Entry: 1.1 MPa
